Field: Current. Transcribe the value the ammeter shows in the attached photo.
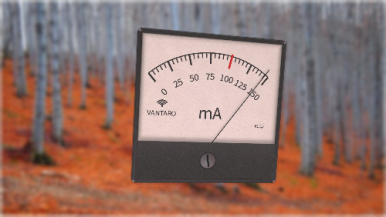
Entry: 145 mA
